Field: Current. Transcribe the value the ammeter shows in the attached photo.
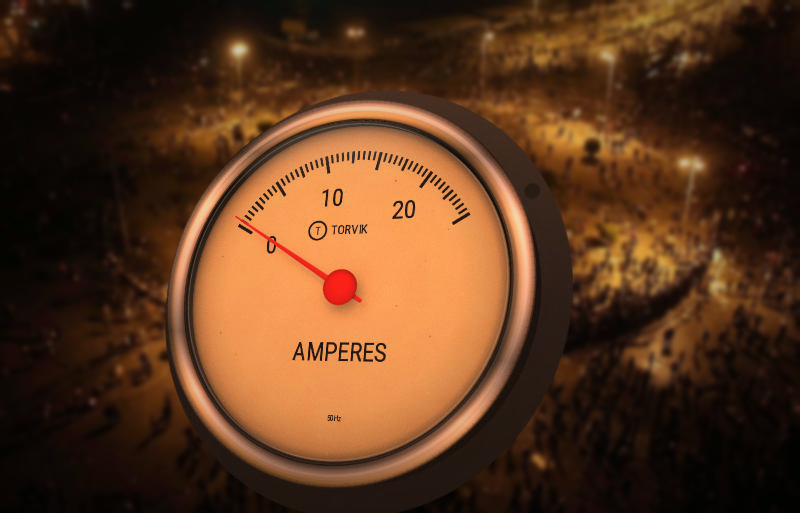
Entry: 0.5 A
